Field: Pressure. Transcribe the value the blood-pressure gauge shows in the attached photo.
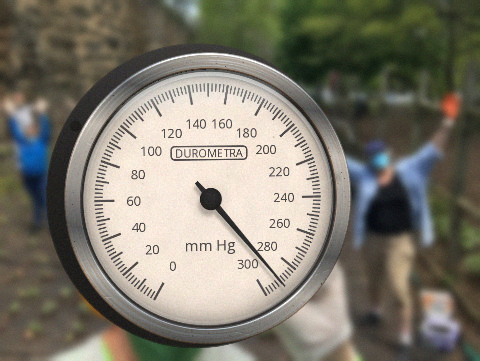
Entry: 290 mmHg
